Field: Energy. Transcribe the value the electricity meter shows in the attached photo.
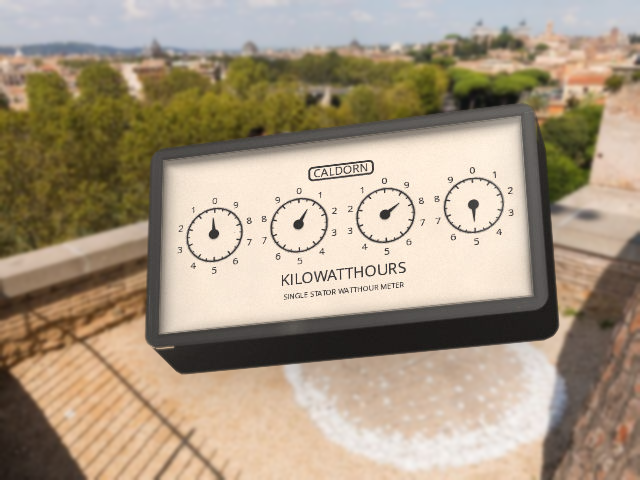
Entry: 85 kWh
